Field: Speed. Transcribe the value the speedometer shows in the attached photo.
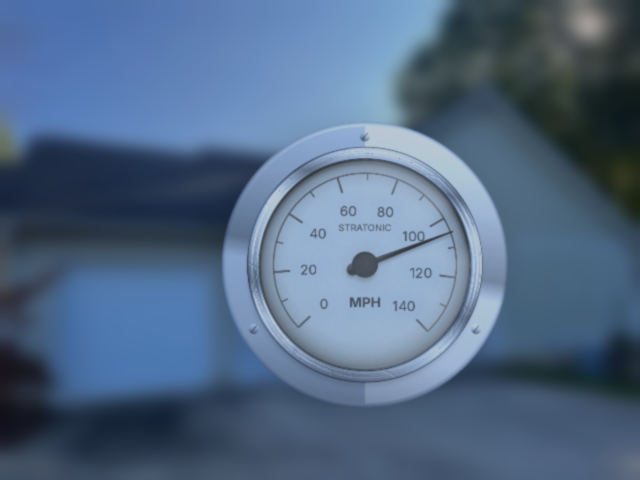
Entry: 105 mph
